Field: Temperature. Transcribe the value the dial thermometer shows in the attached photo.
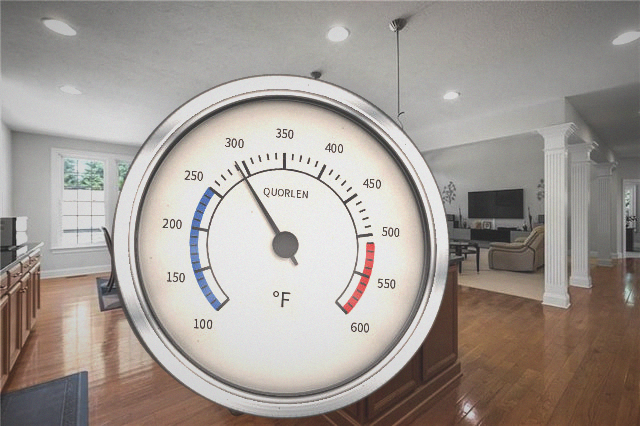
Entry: 290 °F
